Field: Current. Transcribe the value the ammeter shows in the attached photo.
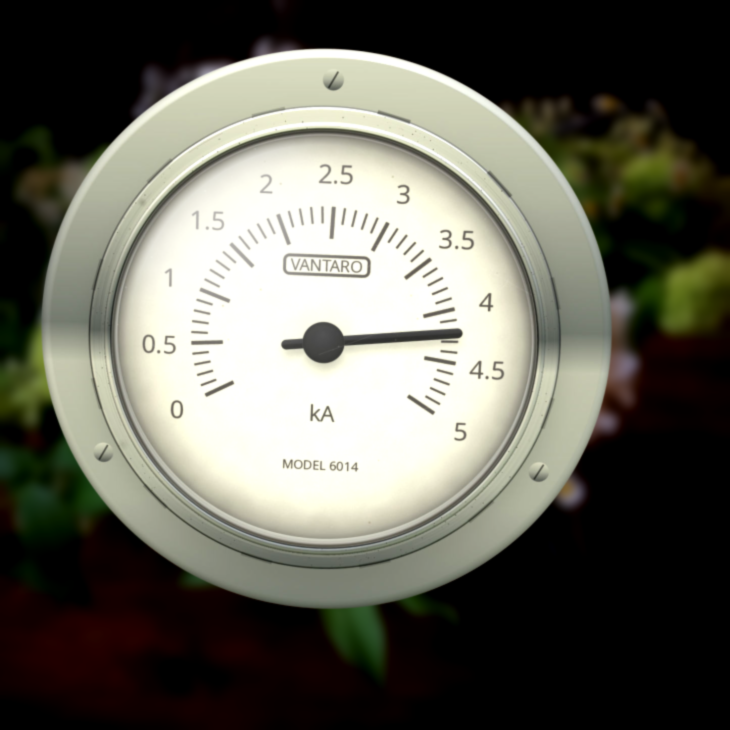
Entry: 4.2 kA
